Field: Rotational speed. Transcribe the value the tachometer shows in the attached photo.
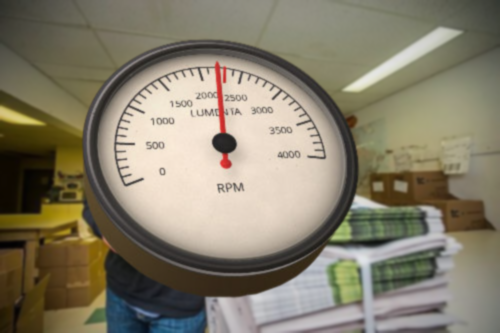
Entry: 2200 rpm
